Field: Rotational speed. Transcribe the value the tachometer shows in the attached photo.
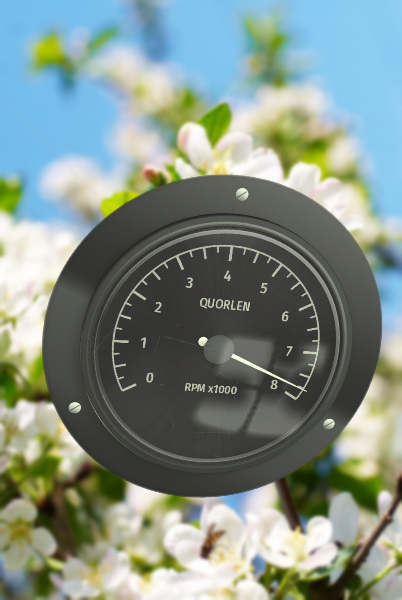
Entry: 7750 rpm
